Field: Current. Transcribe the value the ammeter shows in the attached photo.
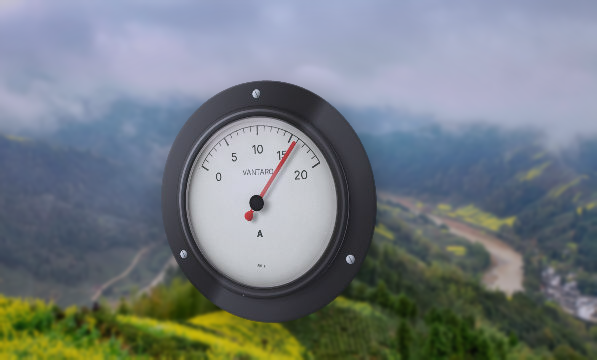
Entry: 16 A
